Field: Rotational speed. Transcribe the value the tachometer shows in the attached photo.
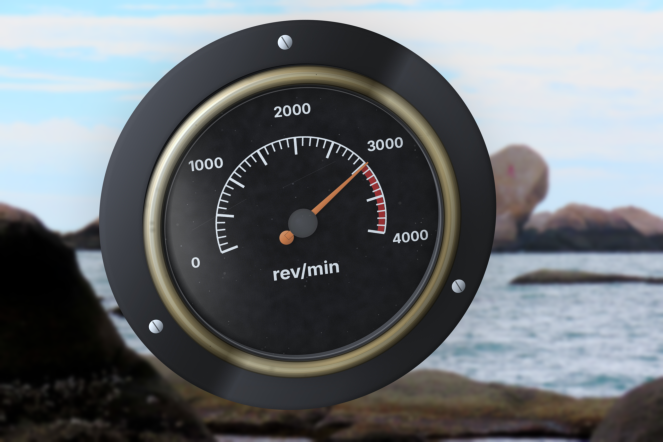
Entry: 3000 rpm
